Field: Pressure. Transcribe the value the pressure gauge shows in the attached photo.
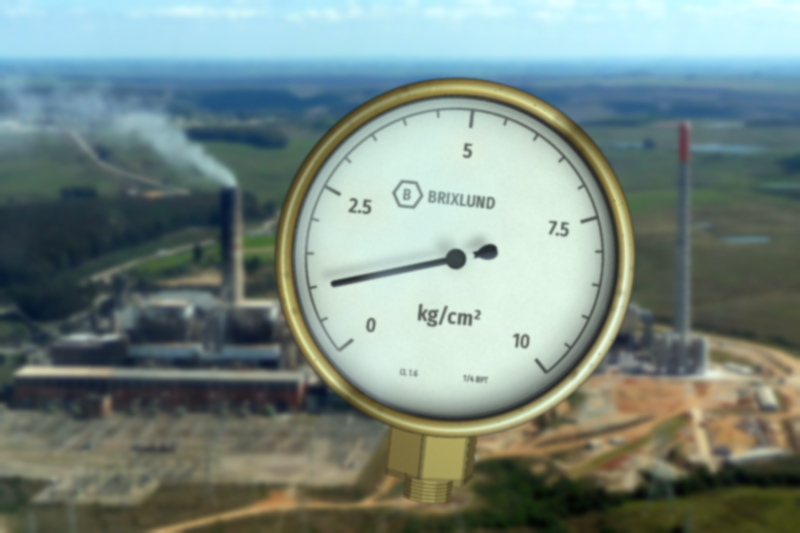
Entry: 1 kg/cm²
